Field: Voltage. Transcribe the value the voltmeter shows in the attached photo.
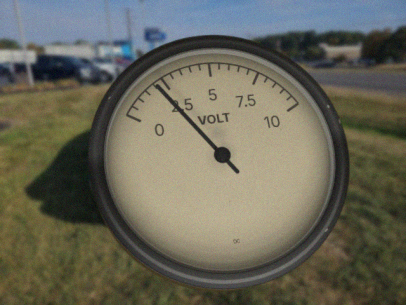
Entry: 2 V
